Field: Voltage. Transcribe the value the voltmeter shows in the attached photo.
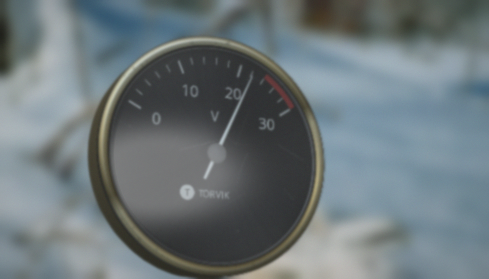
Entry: 22 V
